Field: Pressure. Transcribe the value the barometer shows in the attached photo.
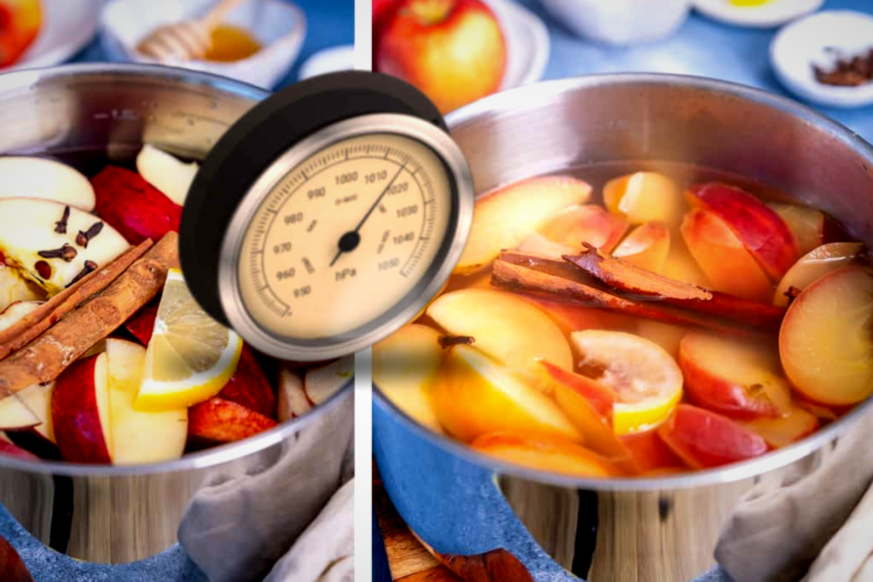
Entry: 1015 hPa
